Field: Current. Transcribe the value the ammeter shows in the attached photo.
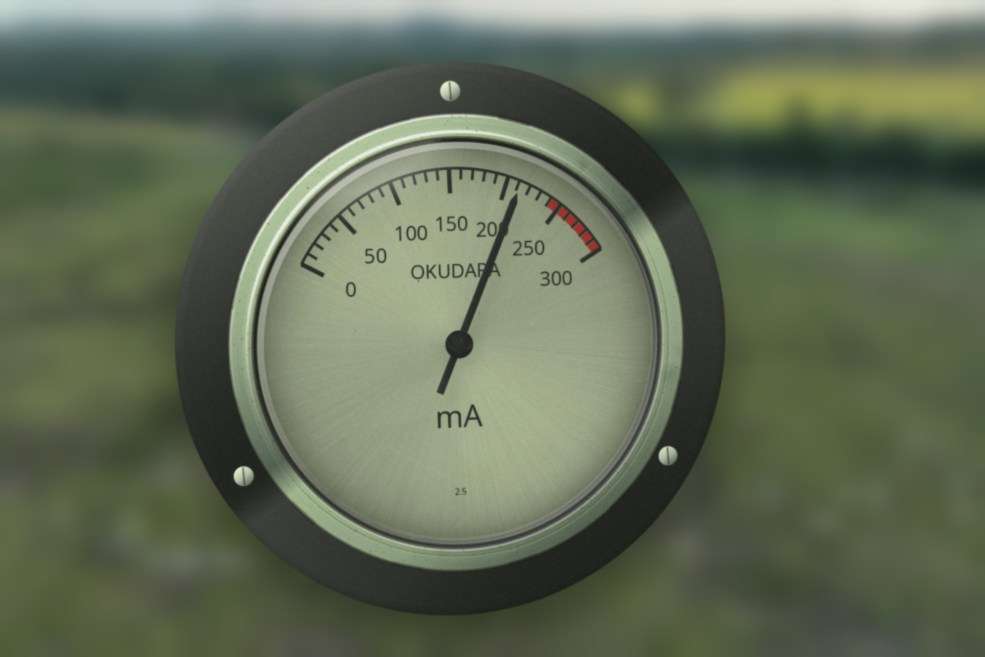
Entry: 210 mA
